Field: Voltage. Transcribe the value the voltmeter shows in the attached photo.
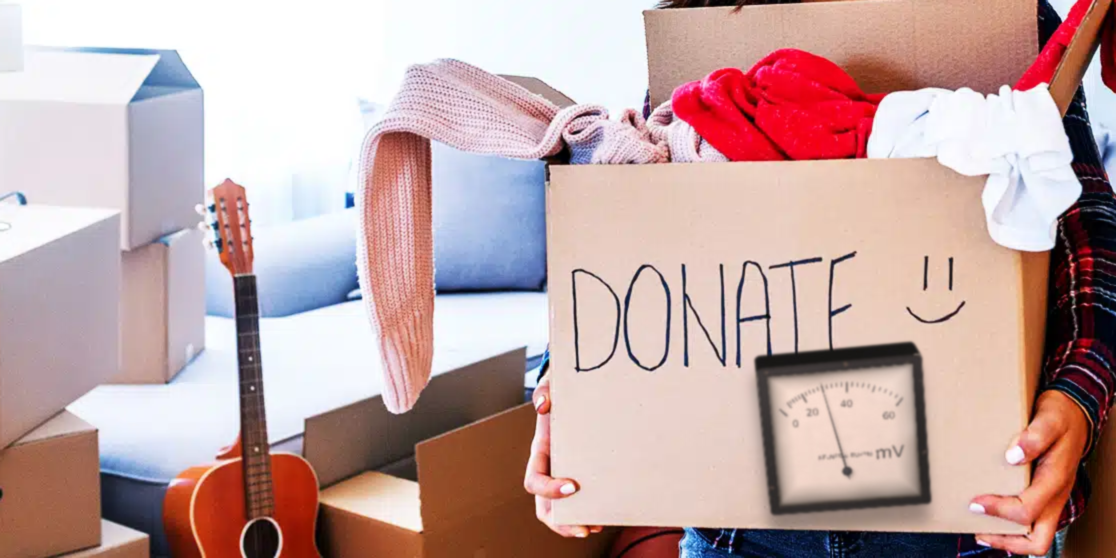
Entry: 30 mV
